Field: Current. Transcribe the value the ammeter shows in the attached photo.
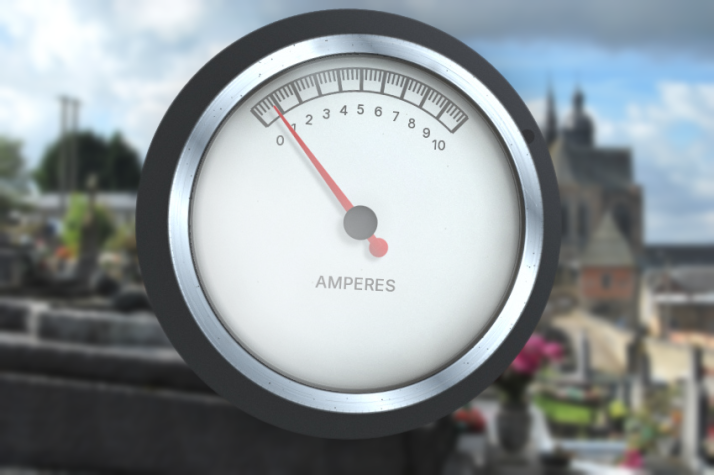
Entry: 0.8 A
